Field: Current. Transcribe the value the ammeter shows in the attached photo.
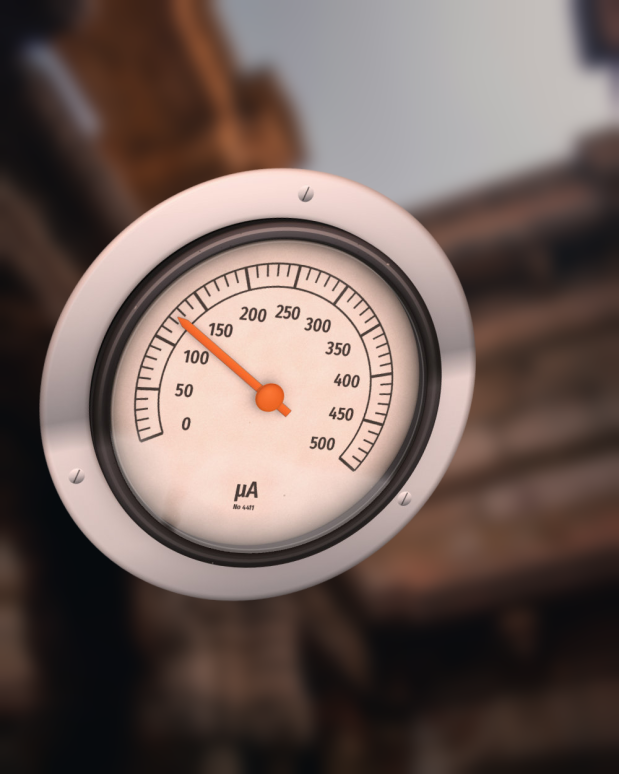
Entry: 125 µA
